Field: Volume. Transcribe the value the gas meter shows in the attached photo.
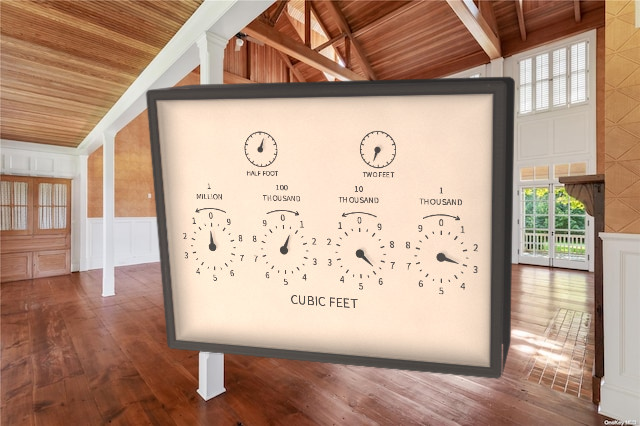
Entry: 6300 ft³
